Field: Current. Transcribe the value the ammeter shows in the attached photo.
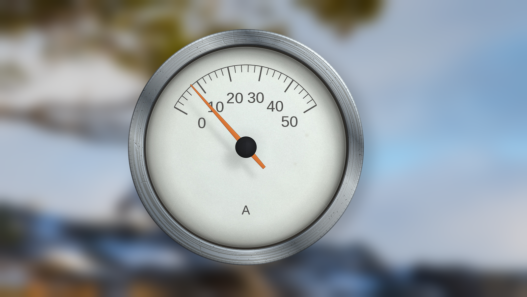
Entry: 8 A
